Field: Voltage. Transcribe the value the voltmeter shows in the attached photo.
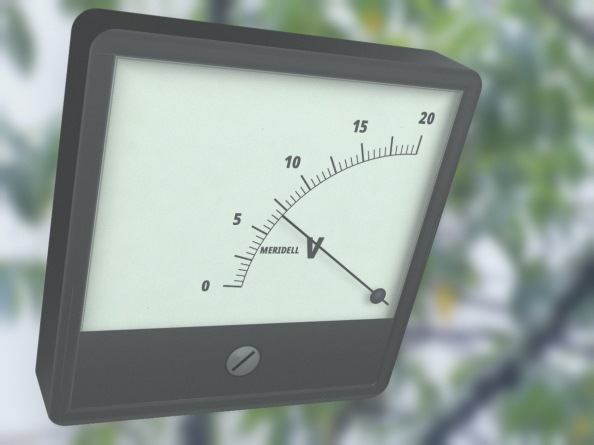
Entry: 7 V
